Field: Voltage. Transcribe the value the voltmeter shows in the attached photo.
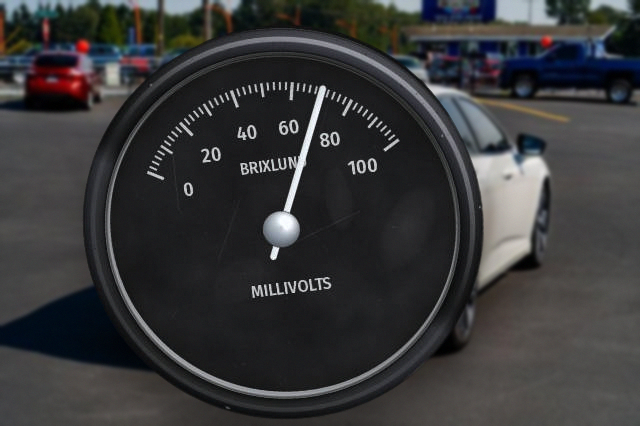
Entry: 70 mV
